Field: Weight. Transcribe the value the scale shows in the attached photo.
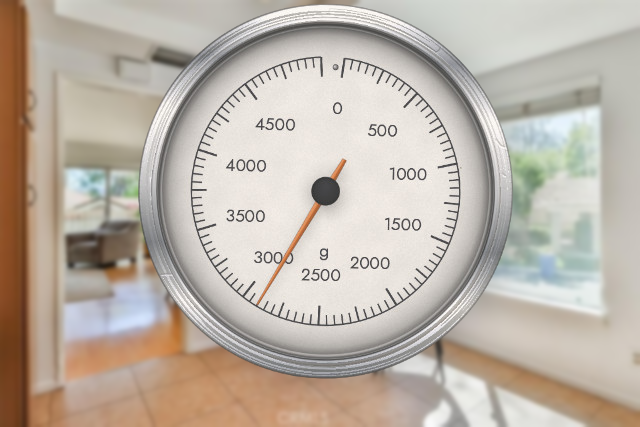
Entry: 2900 g
